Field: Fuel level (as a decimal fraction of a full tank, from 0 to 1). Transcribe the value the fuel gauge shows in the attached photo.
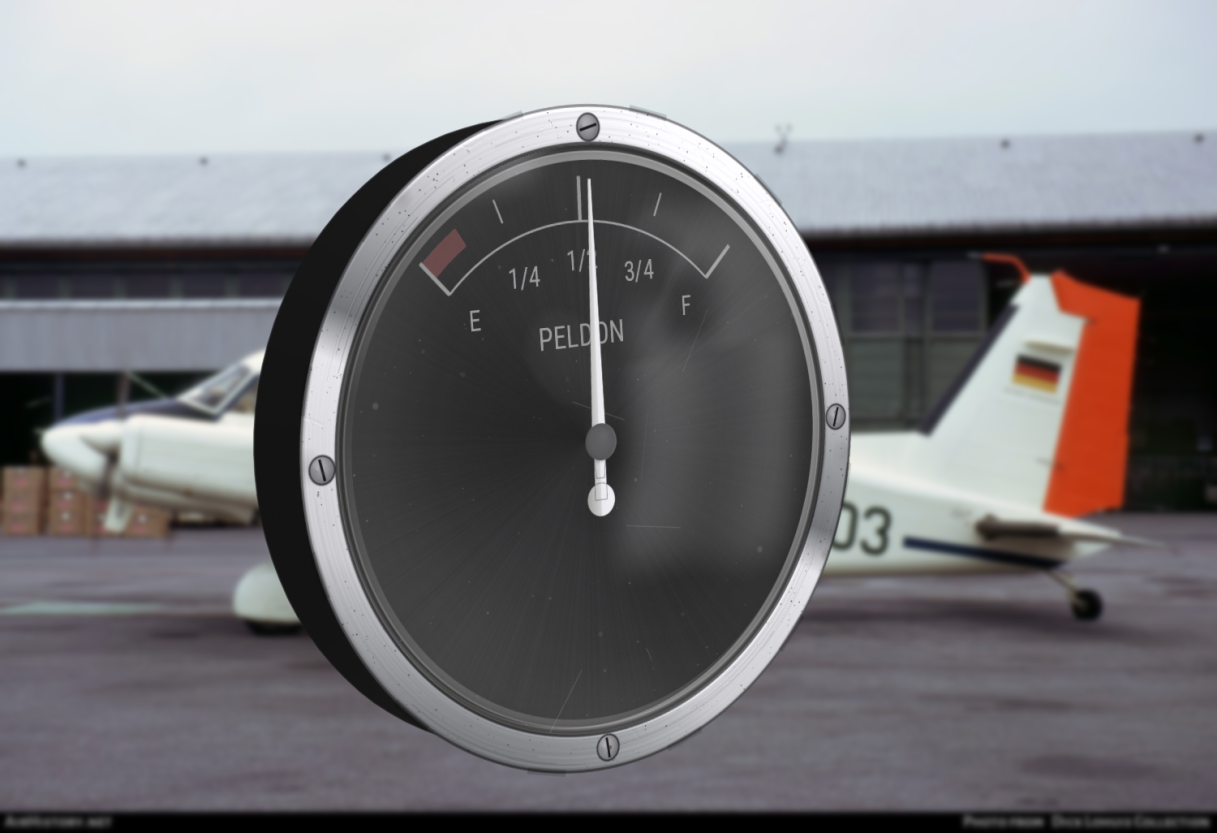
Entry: 0.5
